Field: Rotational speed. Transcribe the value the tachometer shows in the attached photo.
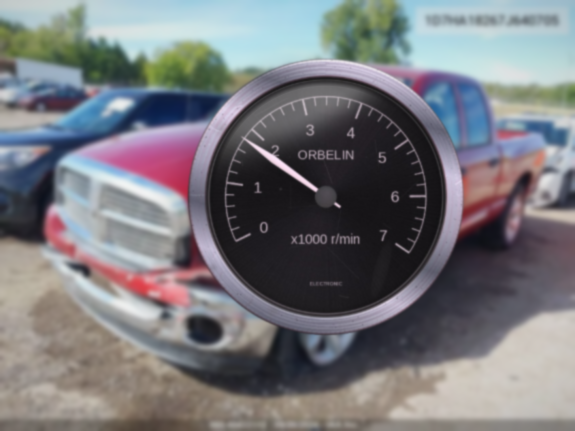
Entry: 1800 rpm
